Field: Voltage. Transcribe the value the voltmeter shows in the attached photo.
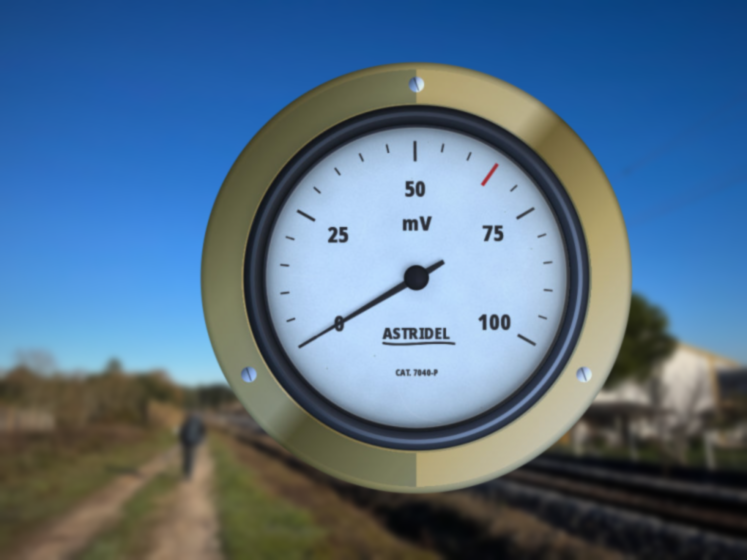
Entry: 0 mV
